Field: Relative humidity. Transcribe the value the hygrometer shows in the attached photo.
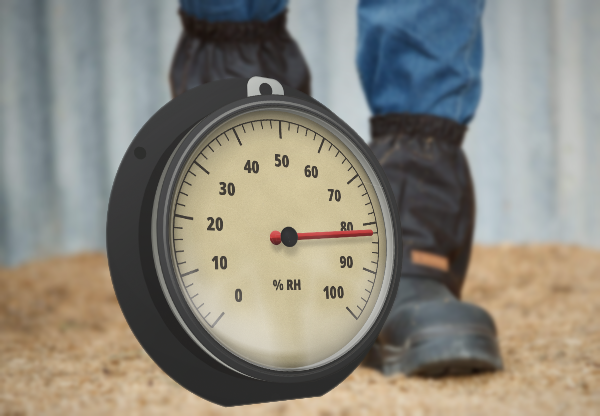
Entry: 82 %
